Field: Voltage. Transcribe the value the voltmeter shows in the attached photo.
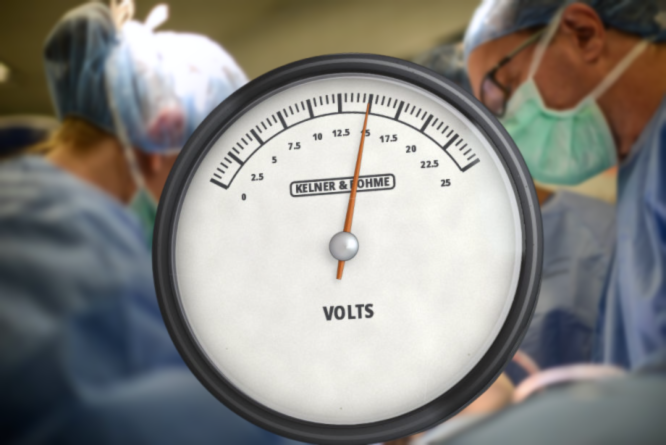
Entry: 15 V
